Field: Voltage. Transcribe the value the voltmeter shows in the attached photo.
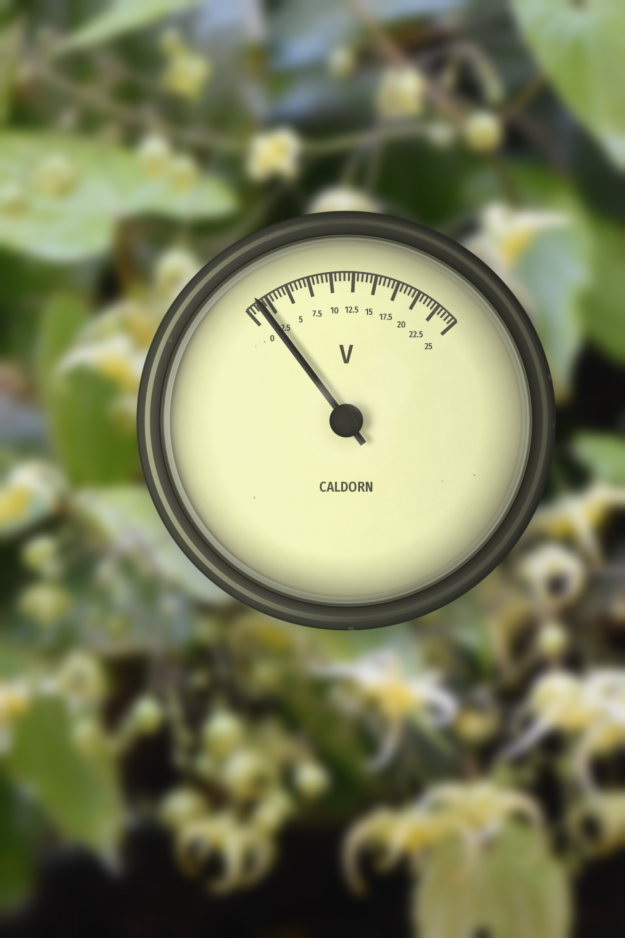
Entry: 1.5 V
